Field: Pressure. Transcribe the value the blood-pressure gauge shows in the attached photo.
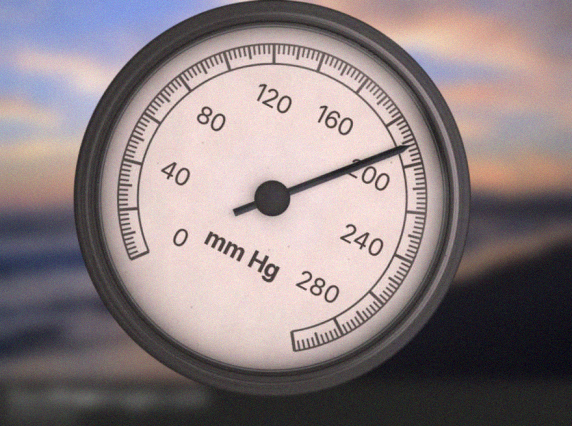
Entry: 192 mmHg
